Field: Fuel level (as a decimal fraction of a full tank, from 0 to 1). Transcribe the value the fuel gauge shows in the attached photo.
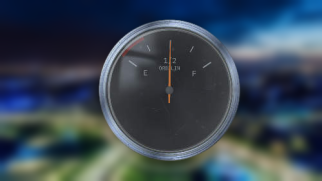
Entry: 0.5
